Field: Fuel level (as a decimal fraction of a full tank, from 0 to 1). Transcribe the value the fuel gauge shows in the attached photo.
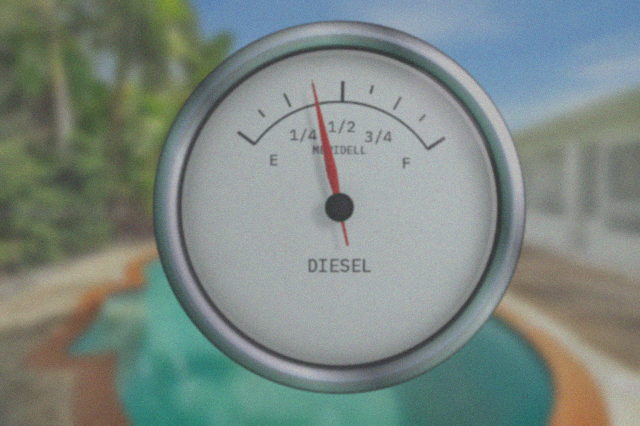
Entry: 0.375
